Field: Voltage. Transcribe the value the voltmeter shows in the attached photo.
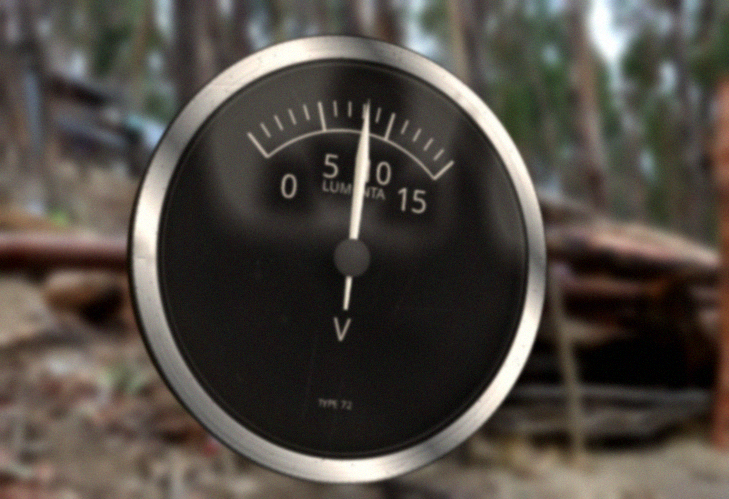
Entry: 8 V
